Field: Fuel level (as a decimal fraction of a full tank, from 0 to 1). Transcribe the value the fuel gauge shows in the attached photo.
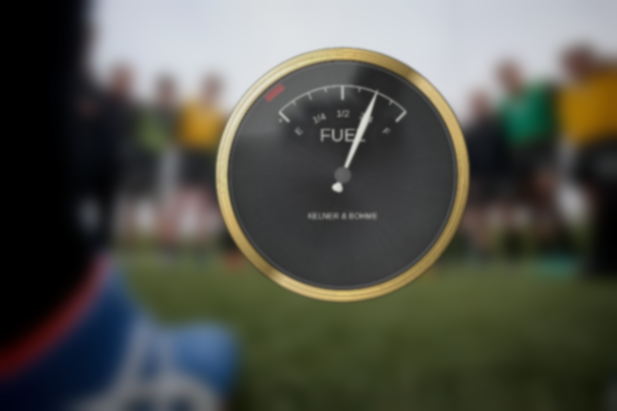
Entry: 0.75
